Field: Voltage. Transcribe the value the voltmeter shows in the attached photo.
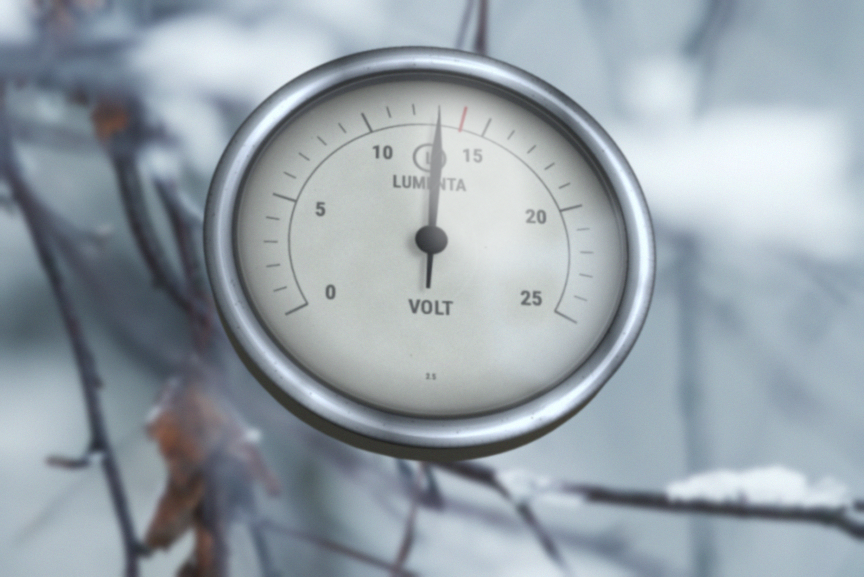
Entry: 13 V
